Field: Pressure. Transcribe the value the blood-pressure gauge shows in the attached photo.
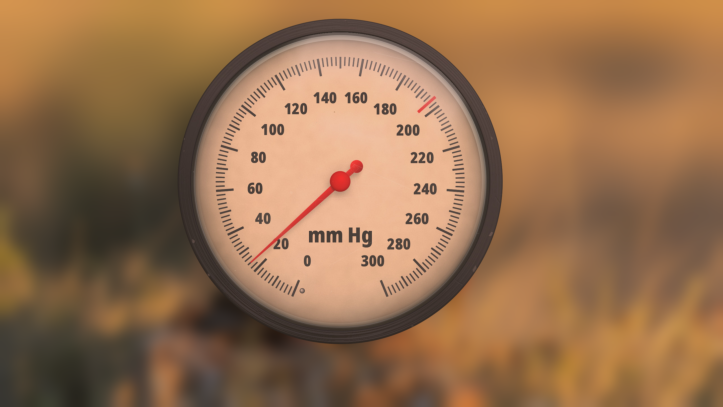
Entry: 24 mmHg
